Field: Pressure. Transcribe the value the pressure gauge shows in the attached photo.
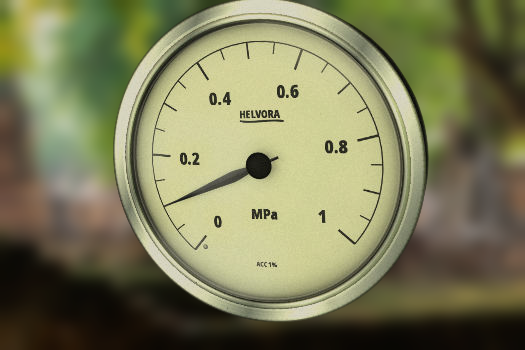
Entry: 0.1 MPa
